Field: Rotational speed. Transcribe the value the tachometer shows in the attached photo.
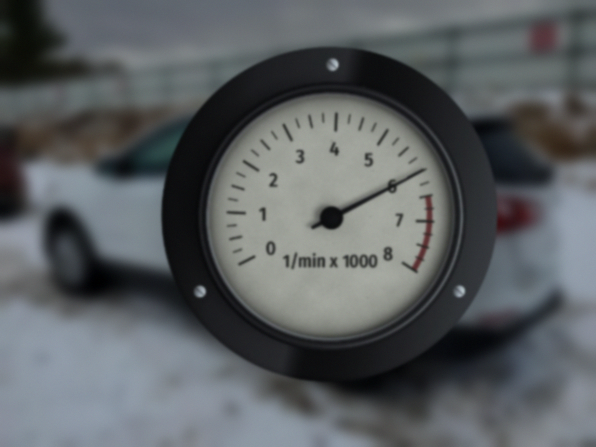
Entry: 6000 rpm
